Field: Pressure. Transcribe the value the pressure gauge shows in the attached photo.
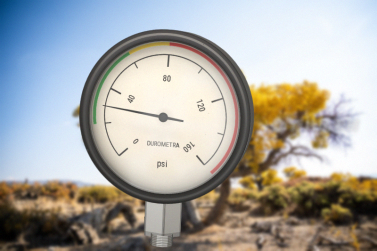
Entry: 30 psi
